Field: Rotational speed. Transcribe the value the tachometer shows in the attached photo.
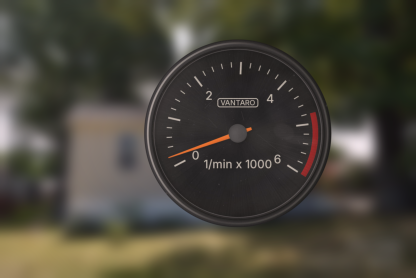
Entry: 200 rpm
